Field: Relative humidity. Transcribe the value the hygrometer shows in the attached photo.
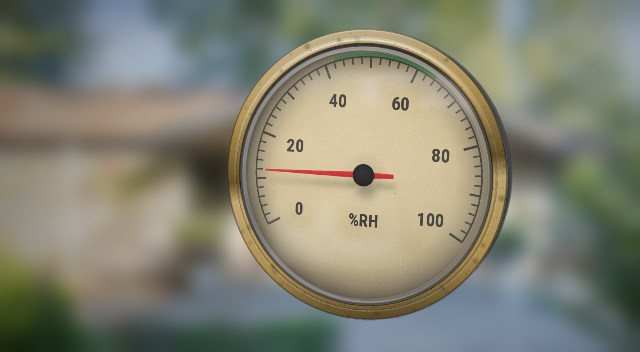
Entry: 12 %
